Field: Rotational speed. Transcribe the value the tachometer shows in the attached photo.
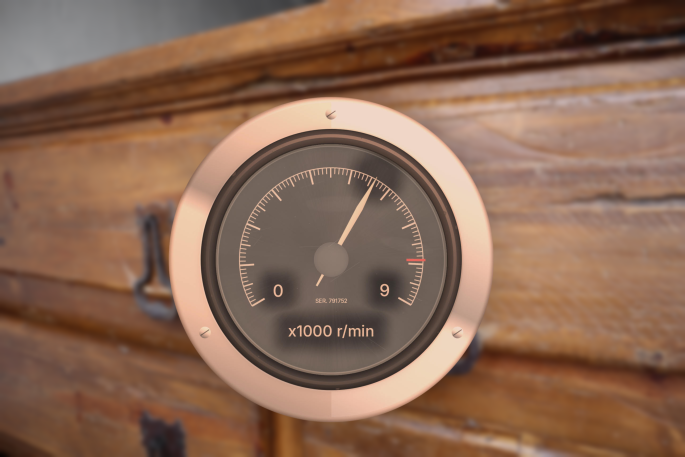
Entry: 5600 rpm
